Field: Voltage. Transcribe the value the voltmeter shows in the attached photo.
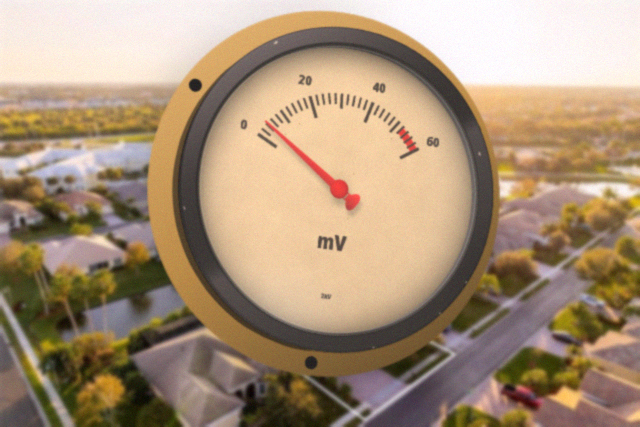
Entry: 4 mV
